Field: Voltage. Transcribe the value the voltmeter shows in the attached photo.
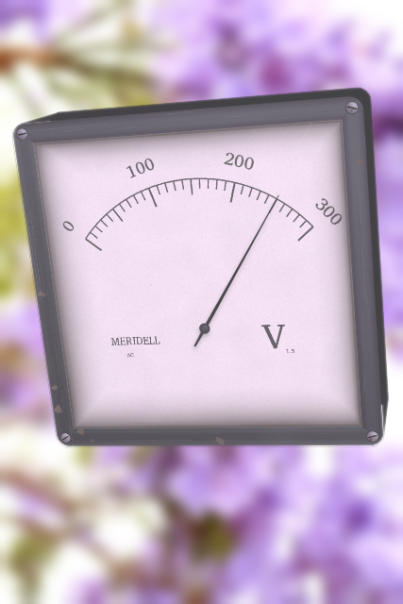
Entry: 250 V
